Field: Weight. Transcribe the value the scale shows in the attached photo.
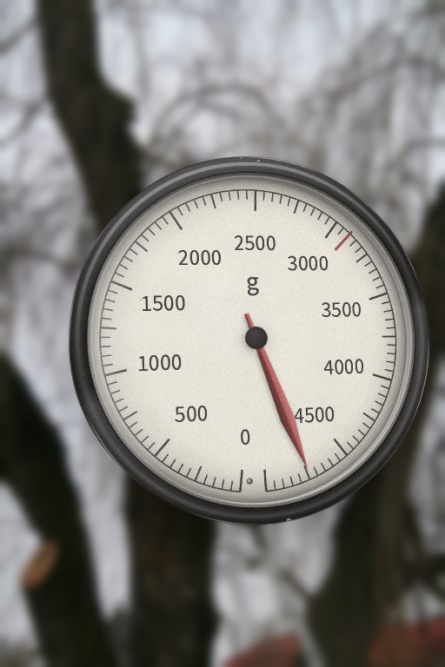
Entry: 4750 g
